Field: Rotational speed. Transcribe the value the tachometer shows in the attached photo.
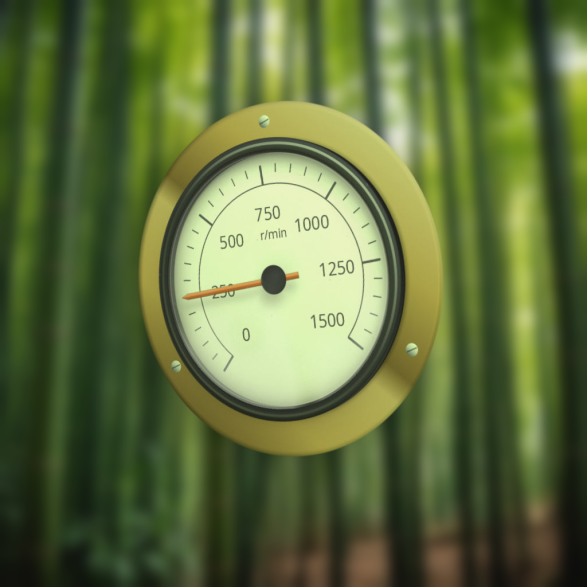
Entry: 250 rpm
